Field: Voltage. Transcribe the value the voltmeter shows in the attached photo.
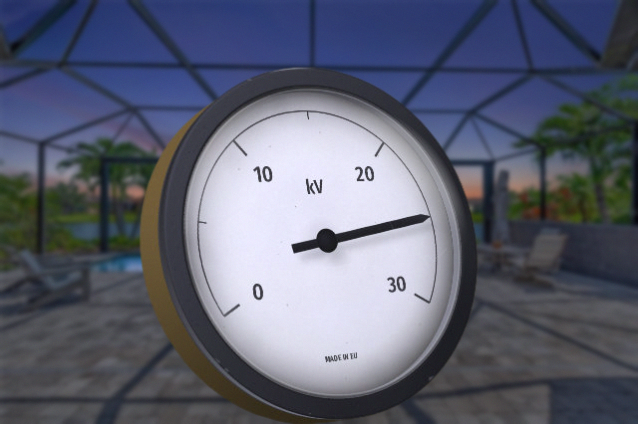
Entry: 25 kV
